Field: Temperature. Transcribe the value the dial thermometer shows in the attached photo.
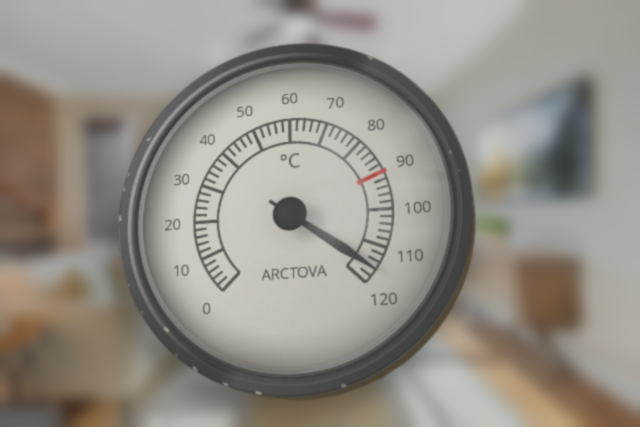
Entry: 116 °C
